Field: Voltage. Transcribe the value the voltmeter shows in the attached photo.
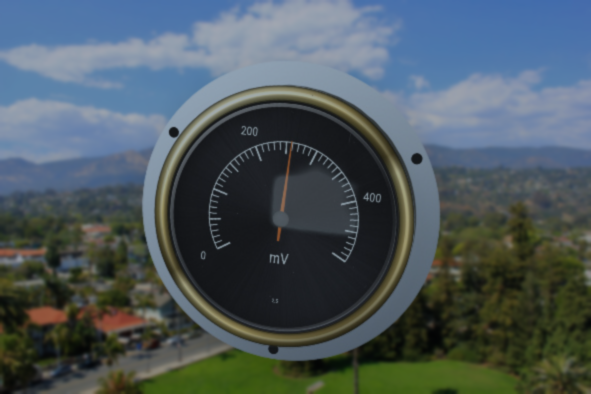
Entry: 260 mV
